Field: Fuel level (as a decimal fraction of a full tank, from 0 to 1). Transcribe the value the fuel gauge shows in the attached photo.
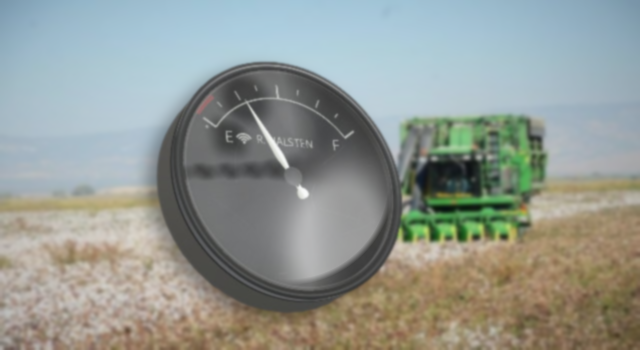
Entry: 0.25
